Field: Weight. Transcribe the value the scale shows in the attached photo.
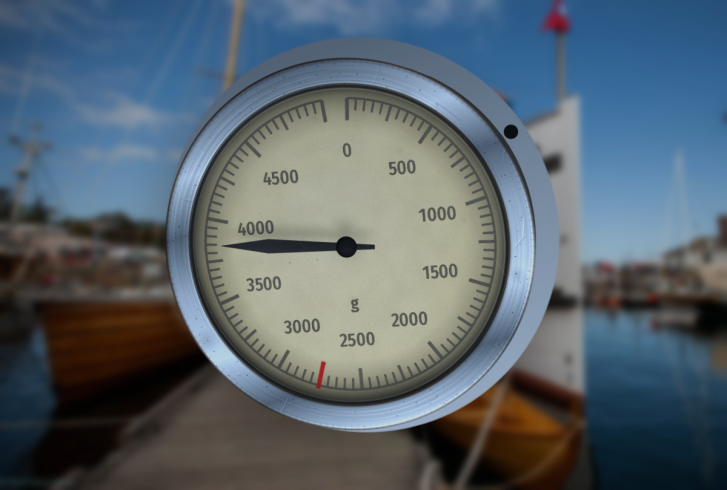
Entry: 3850 g
